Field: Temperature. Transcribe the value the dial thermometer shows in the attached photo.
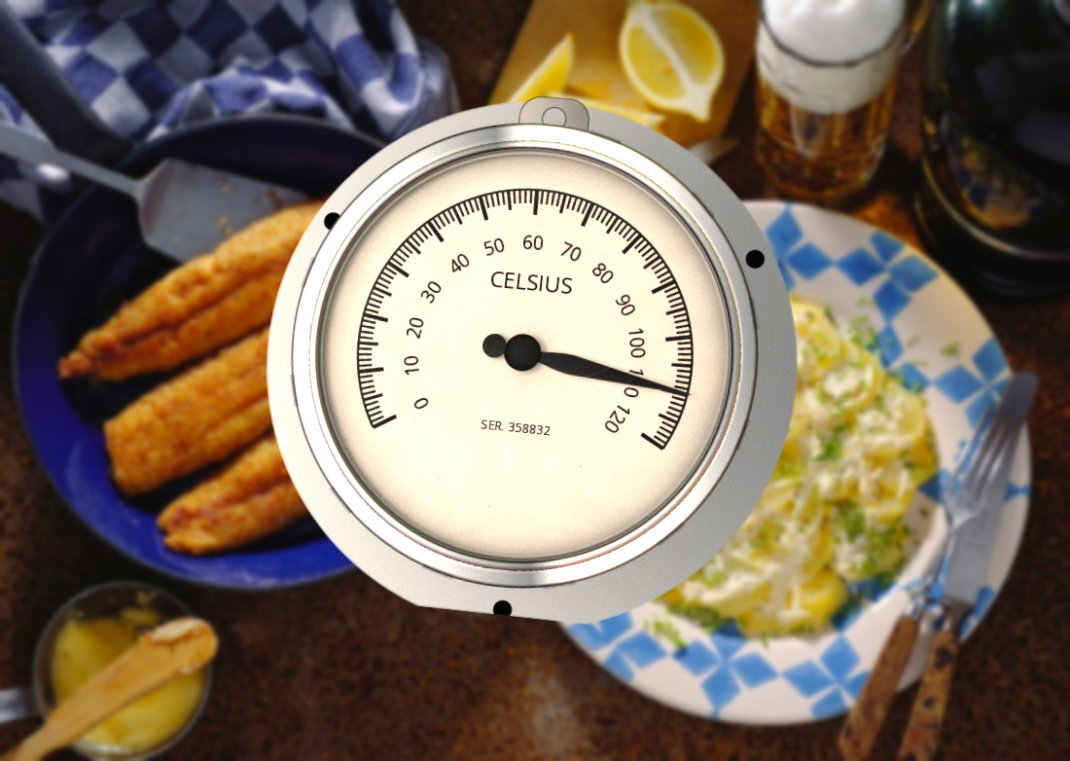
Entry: 110 °C
